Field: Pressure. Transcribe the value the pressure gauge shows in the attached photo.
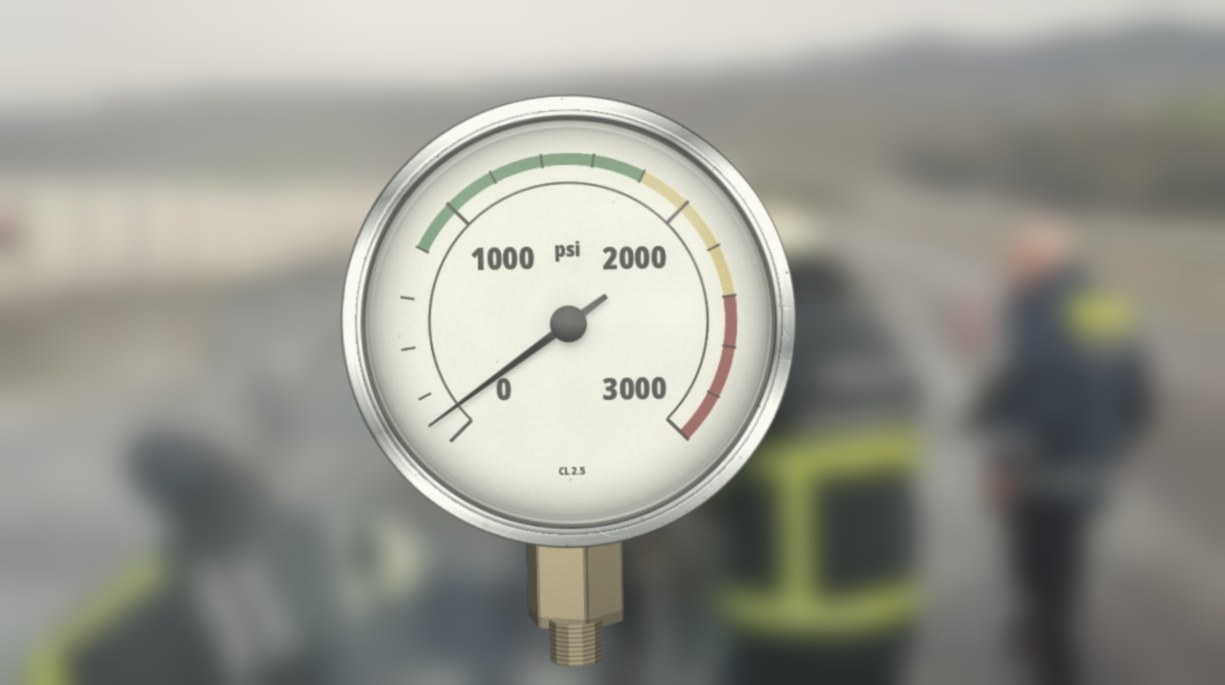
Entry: 100 psi
